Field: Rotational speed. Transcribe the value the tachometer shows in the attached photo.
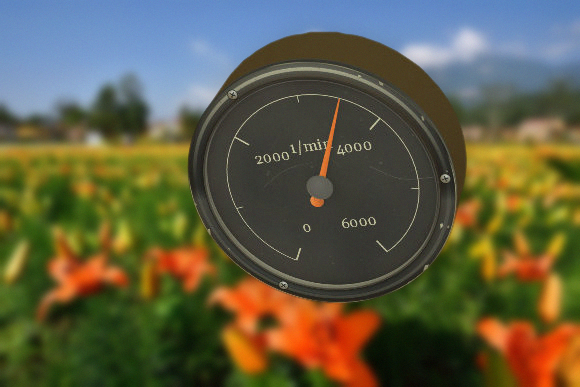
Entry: 3500 rpm
